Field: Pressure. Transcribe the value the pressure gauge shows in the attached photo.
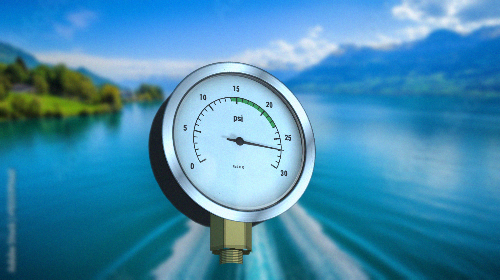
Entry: 27 psi
